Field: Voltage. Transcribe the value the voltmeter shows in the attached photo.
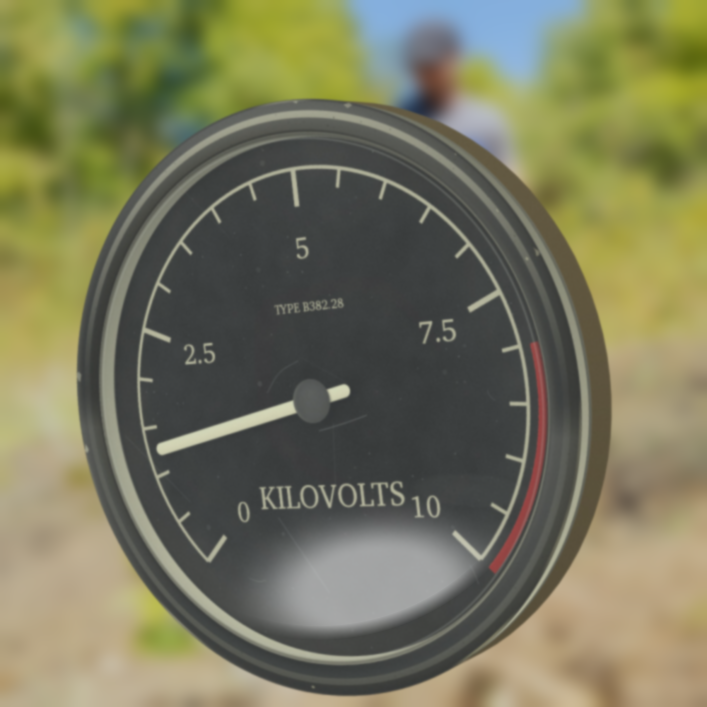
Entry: 1.25 kV
